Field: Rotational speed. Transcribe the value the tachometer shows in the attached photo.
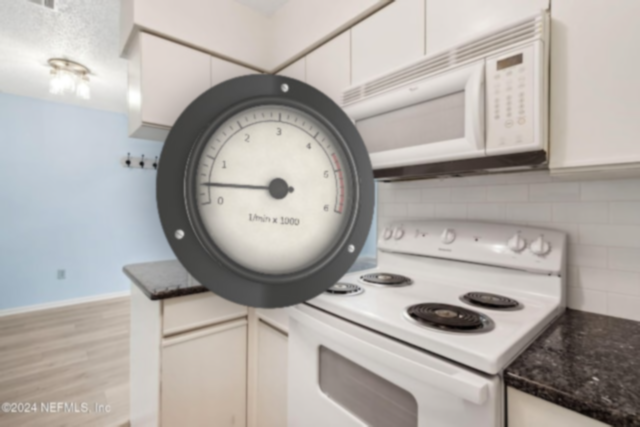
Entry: 400 rpm
